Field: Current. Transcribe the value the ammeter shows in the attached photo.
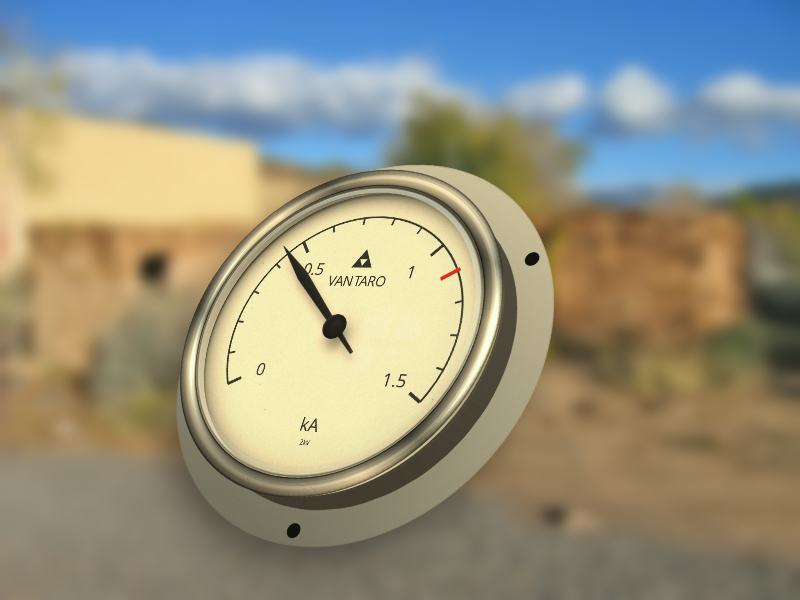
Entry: 0.45 kA
